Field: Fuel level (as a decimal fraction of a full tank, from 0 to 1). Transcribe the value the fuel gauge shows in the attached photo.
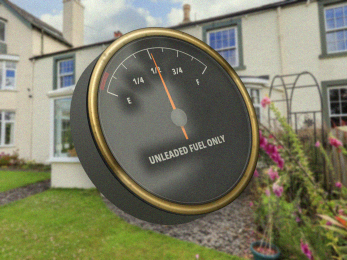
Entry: 0.5
